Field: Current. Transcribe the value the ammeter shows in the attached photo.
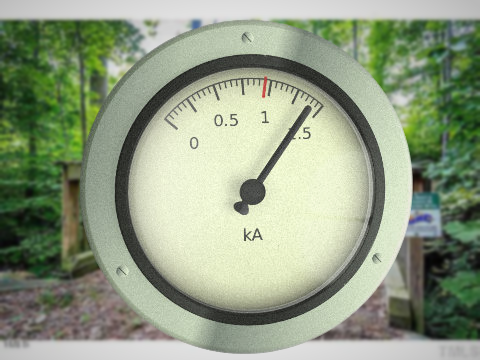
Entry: 1.4 kA
